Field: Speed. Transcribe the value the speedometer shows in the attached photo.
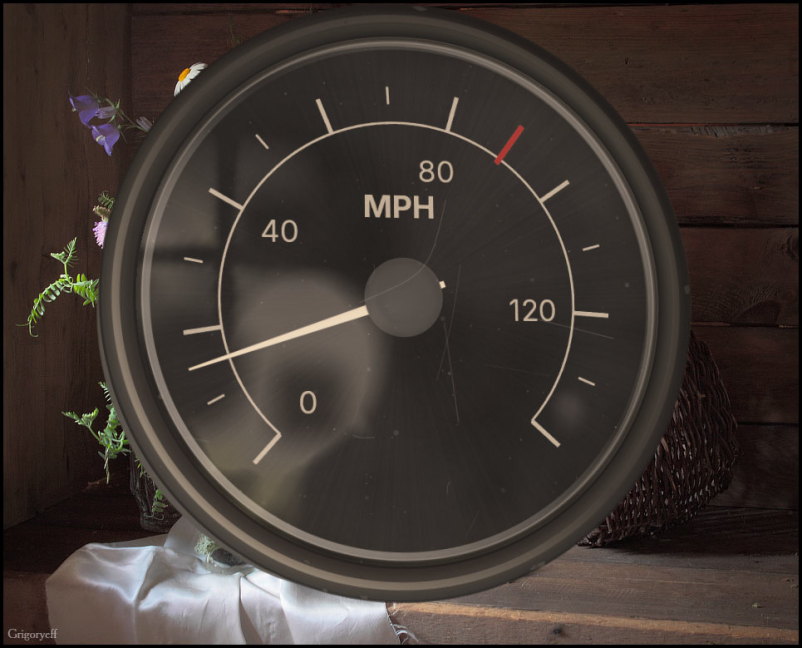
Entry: 15 mph
